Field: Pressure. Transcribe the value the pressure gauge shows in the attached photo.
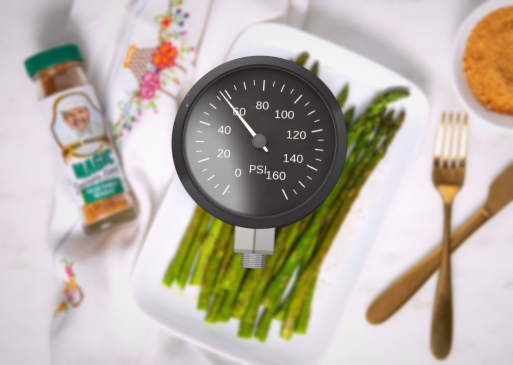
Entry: 57.5 psi
